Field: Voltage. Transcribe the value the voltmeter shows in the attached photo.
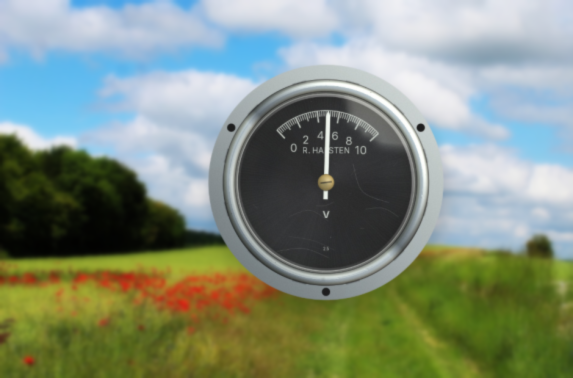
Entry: 5 V
